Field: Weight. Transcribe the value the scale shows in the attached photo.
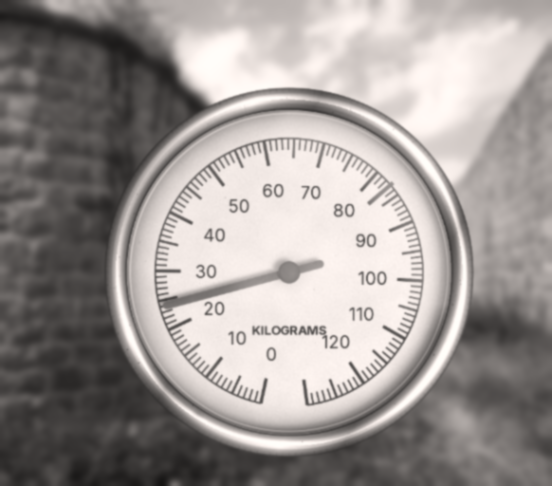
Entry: 24 kg
